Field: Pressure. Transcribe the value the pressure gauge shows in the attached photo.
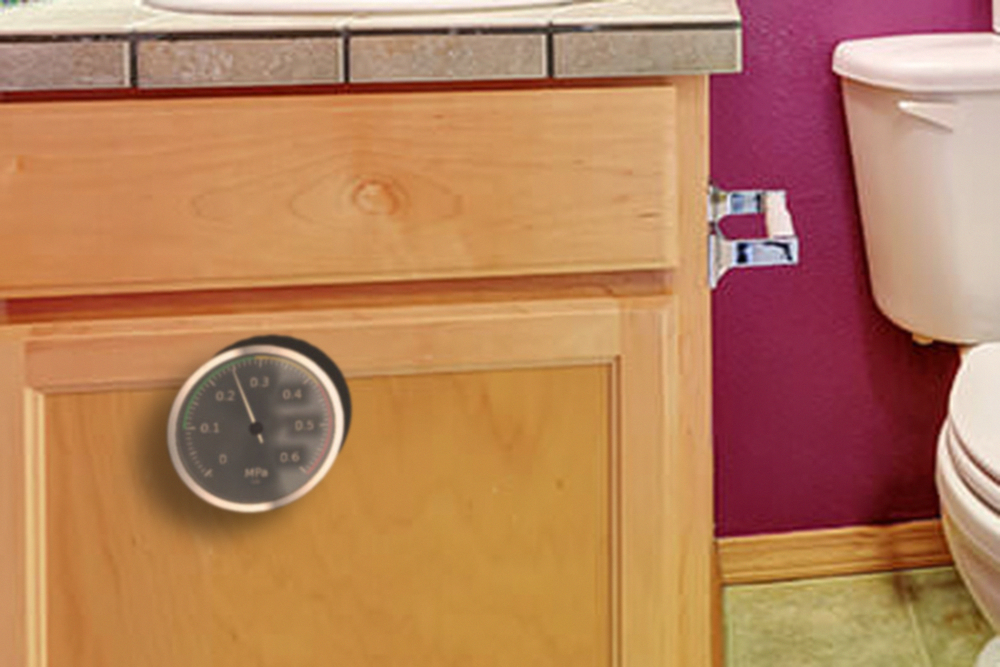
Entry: 0.25 MPa
